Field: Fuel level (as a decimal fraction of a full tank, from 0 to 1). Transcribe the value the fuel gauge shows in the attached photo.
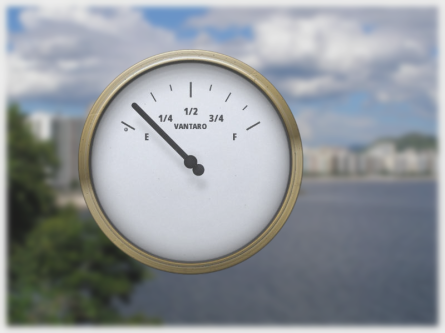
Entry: 0.125
